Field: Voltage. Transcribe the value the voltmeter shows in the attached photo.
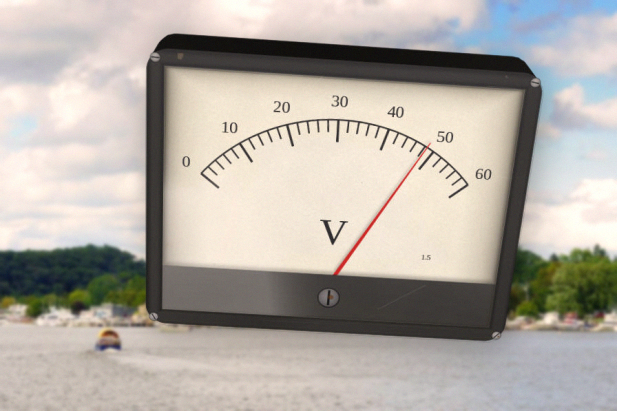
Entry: 48 V
